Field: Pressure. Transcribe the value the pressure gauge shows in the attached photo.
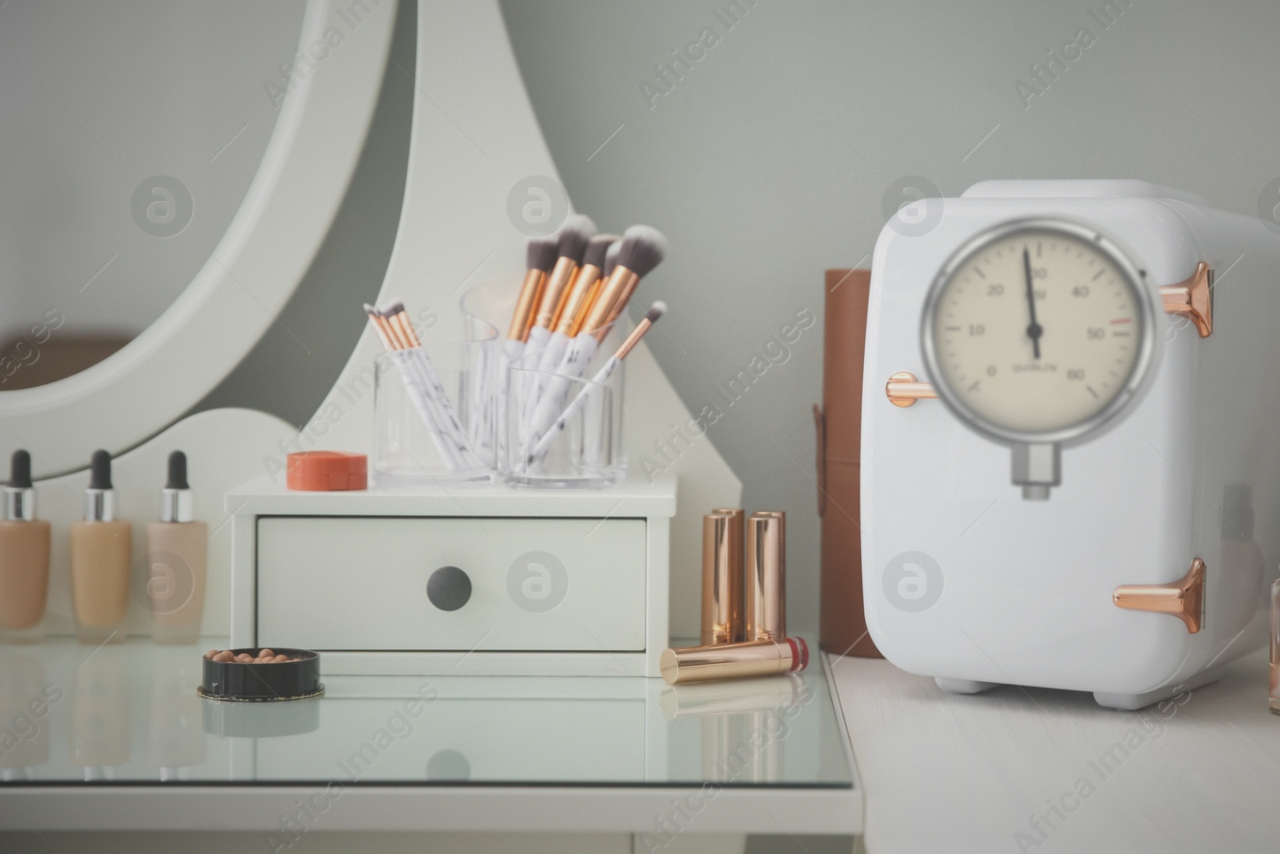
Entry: 28 psi
